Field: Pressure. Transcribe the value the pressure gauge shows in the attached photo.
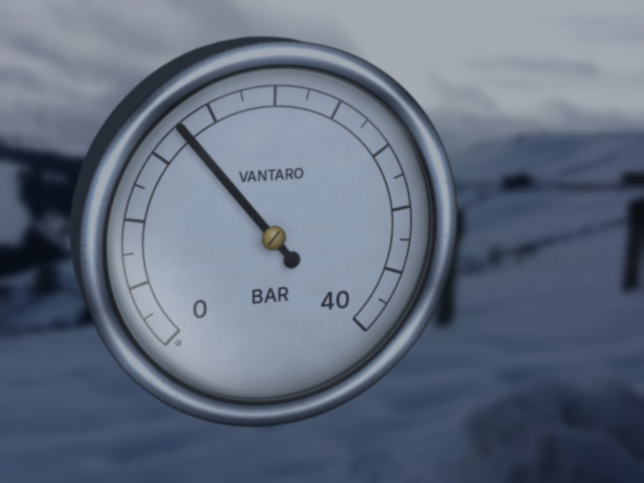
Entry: 14 bar
